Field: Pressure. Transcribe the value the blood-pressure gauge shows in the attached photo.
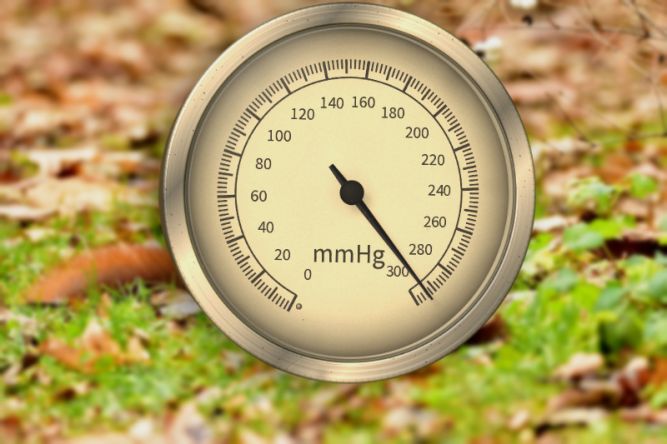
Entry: 294 mmHg
